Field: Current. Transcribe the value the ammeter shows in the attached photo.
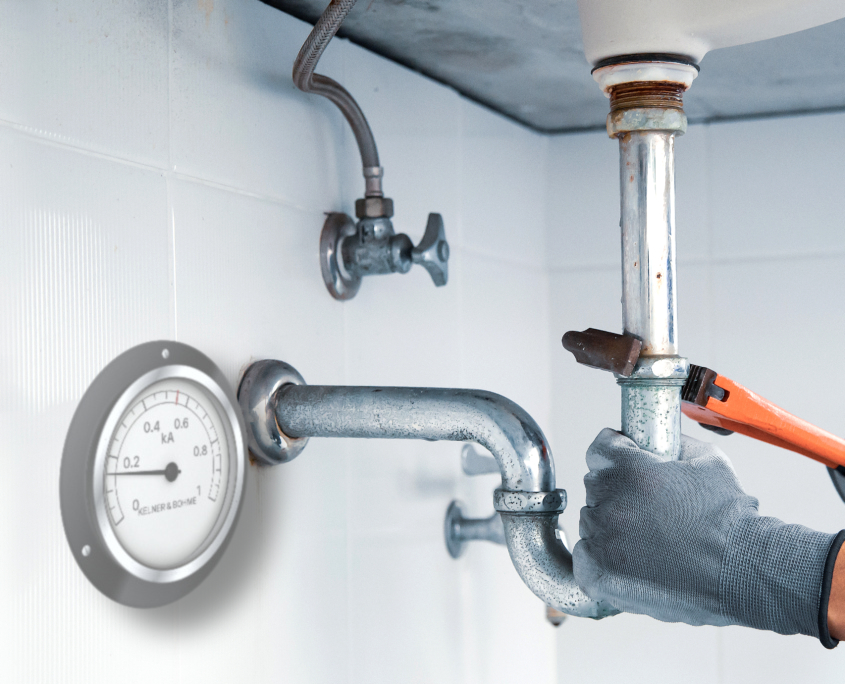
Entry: 0.15 kA
